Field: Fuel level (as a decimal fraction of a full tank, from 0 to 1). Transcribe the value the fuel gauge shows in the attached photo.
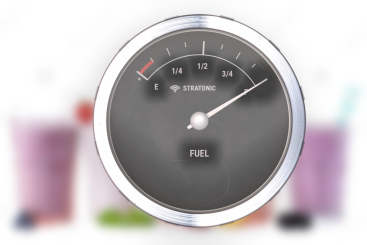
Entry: 1
